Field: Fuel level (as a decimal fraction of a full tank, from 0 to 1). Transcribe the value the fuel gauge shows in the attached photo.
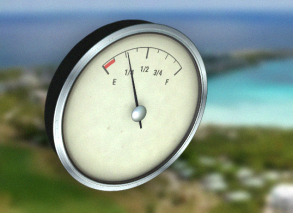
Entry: 0.25
